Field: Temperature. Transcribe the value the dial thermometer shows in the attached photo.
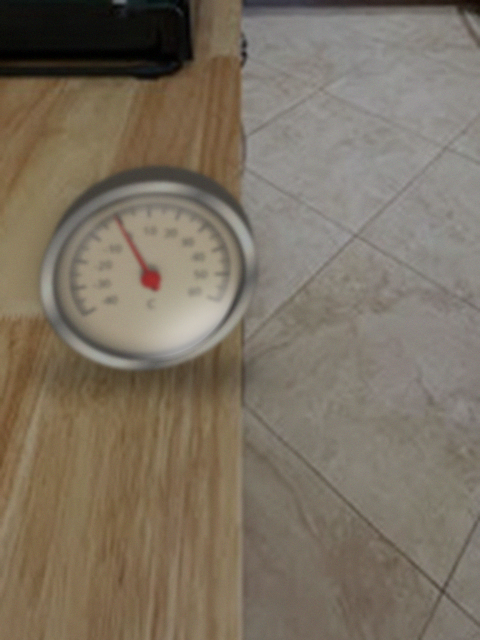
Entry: 0 °C
